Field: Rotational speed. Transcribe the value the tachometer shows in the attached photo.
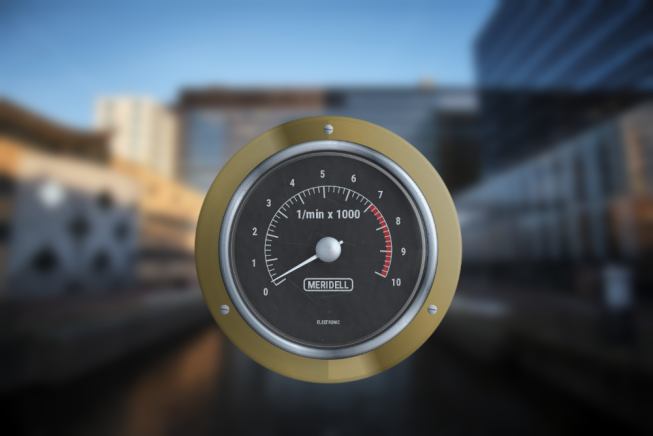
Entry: 200 rpm
